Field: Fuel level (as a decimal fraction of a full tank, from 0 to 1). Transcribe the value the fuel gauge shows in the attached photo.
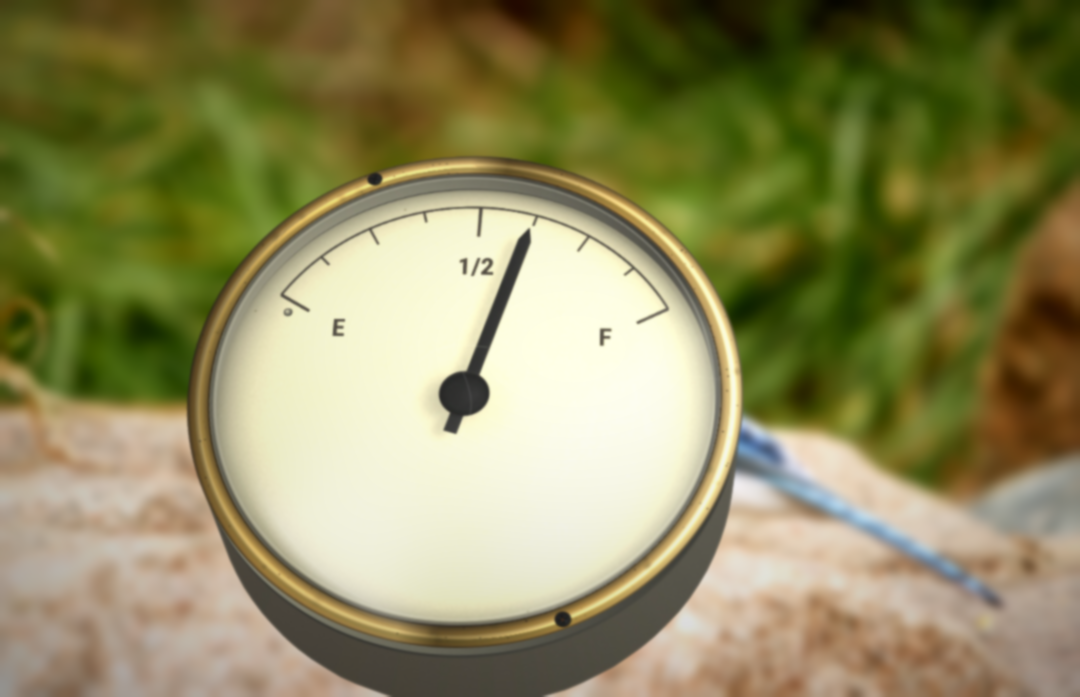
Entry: 0.625
